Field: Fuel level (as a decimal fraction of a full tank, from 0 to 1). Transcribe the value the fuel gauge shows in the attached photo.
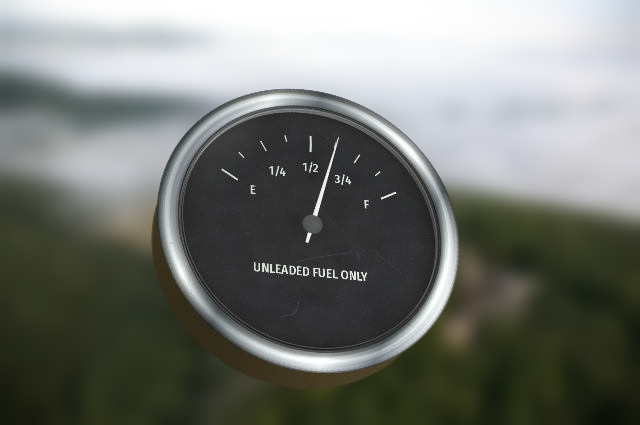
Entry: 0.625
